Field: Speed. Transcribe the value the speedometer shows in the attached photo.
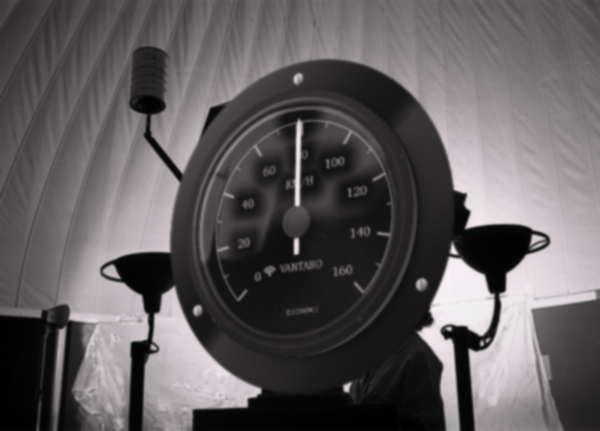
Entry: 80 km/h
